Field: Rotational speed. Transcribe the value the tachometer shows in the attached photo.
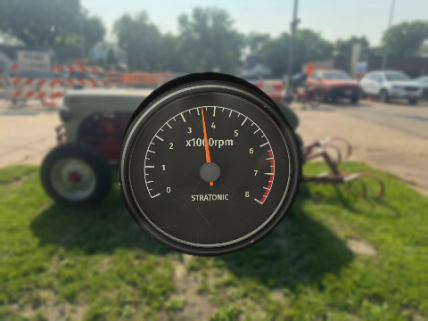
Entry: 3625 rpm
